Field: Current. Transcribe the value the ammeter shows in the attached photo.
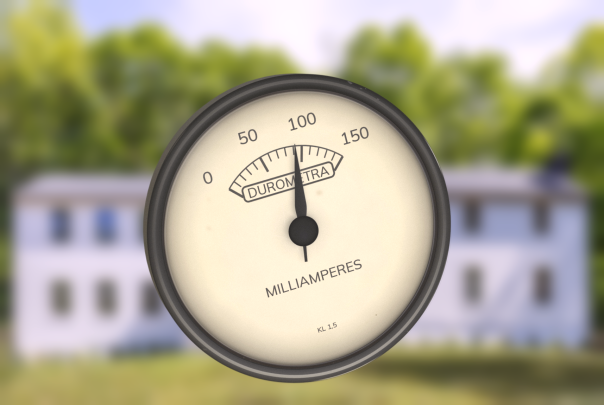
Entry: 90 mA
